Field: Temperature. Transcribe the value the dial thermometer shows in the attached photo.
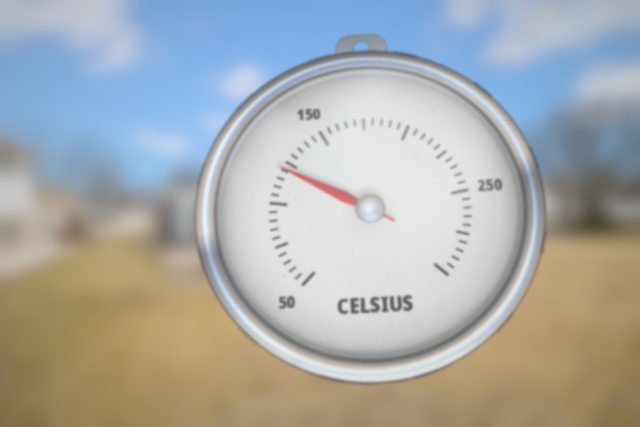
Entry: 120 °C
